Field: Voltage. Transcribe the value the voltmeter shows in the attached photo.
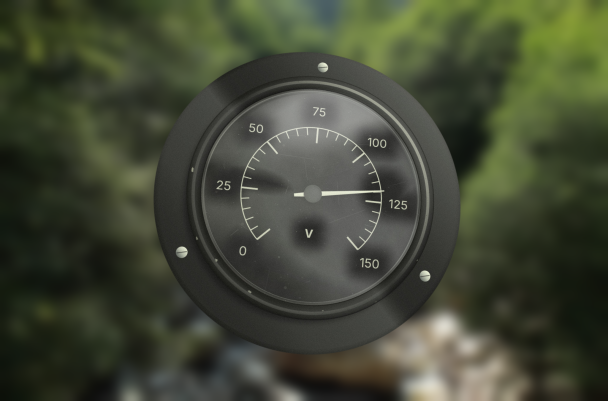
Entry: 120 V
